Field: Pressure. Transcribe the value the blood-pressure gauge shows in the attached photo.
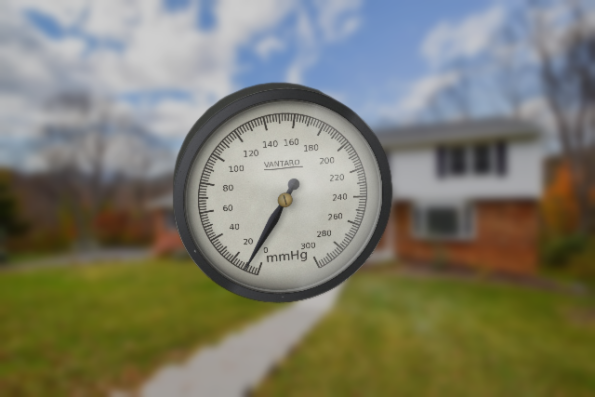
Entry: 10 mmHg
